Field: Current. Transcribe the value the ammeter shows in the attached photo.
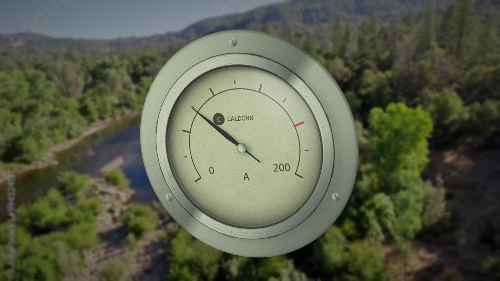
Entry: 60 A
